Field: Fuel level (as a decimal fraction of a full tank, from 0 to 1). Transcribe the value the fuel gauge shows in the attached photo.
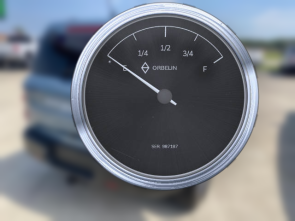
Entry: 0
